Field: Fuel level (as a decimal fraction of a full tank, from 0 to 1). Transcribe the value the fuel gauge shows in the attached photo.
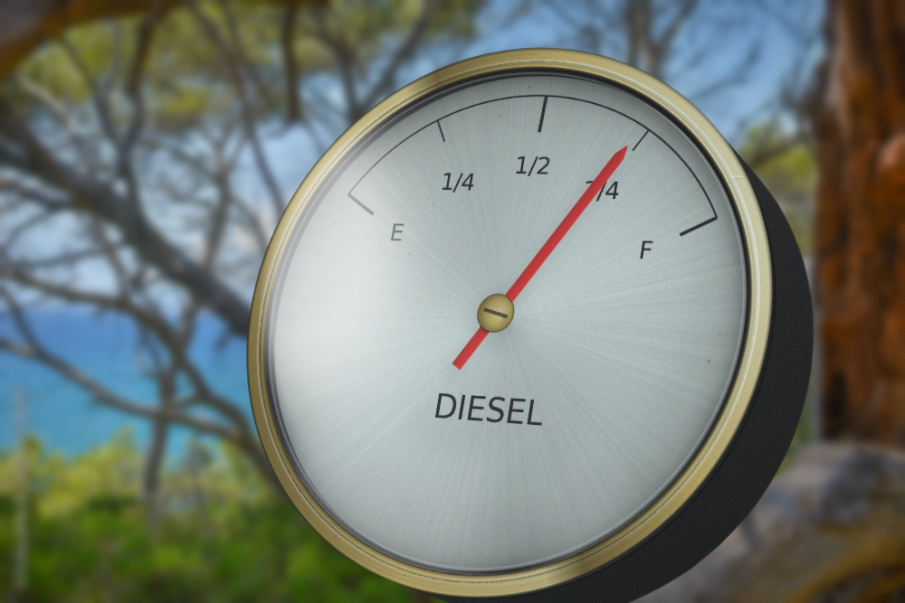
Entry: 0.75
